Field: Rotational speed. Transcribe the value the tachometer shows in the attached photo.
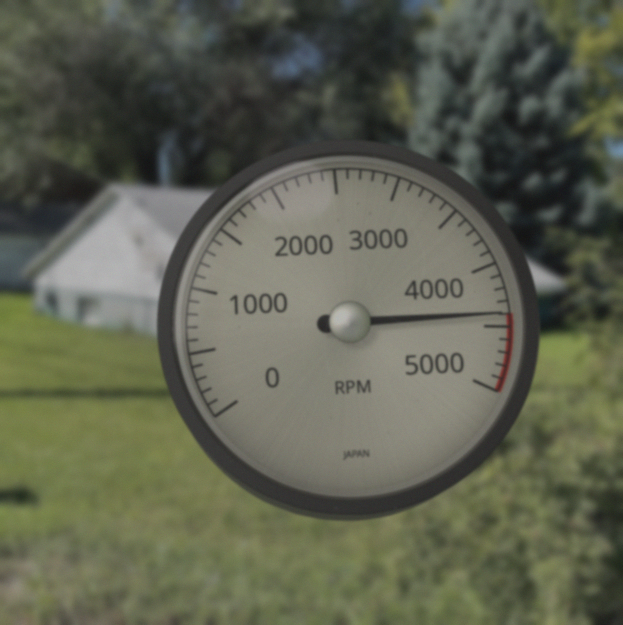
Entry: 4400 rpm
